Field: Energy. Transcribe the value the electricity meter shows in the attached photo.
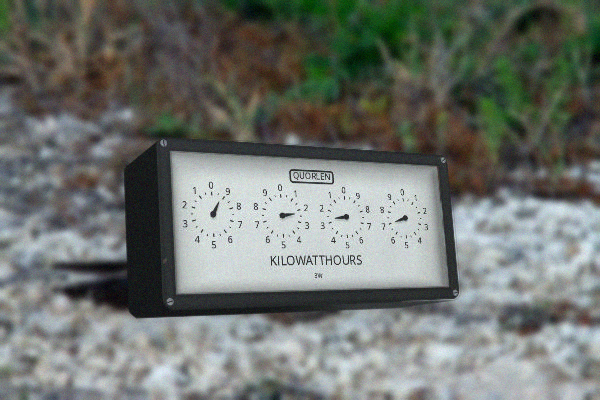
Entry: 9227 kWh
